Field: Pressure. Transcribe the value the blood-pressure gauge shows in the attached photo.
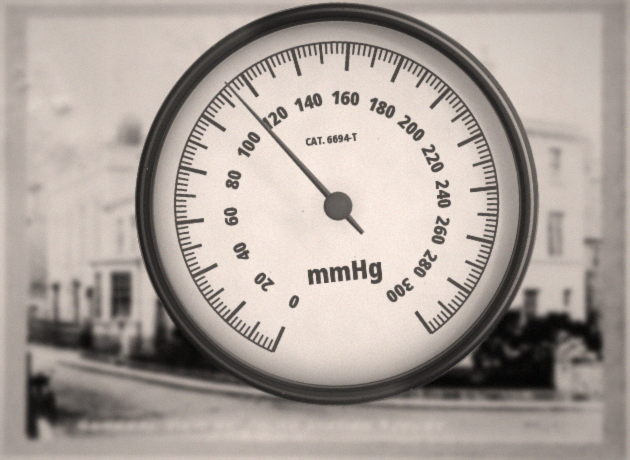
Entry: 114 mmHg
